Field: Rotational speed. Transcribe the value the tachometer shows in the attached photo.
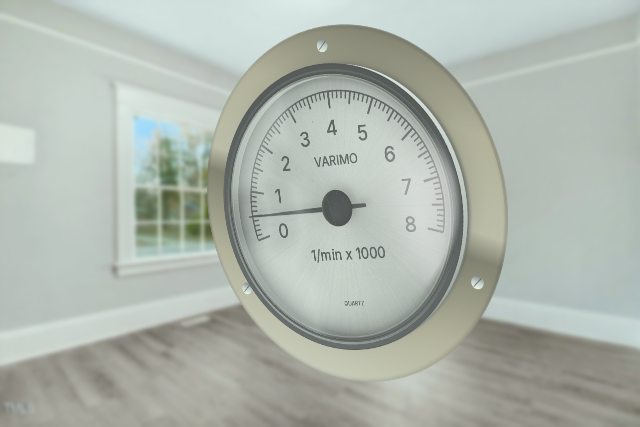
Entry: 500 rpm
